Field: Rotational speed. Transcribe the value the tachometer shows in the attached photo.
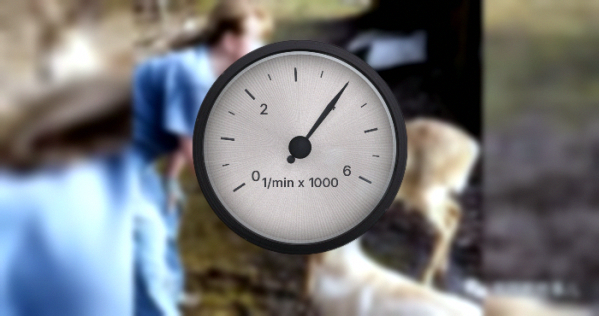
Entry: 4000 rpm
